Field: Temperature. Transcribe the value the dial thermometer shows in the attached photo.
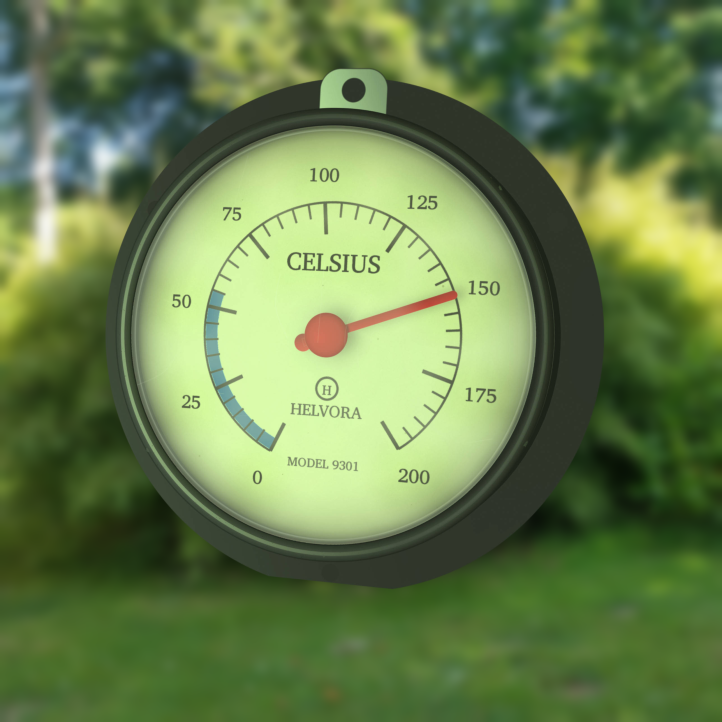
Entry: 150 °C
